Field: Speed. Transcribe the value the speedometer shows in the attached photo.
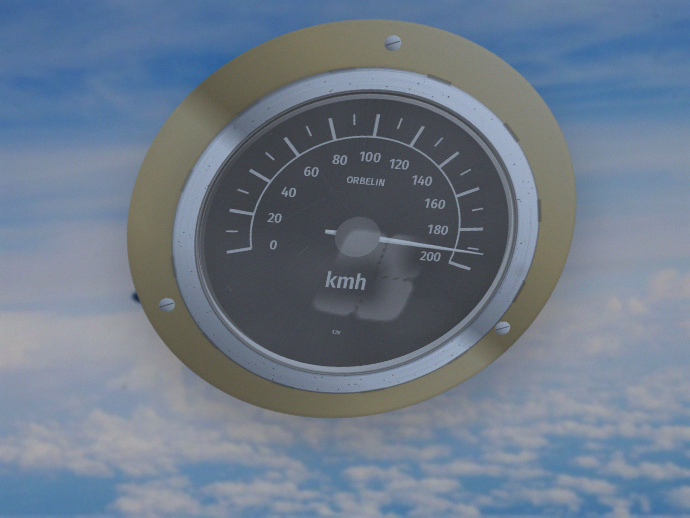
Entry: 190 km/h
